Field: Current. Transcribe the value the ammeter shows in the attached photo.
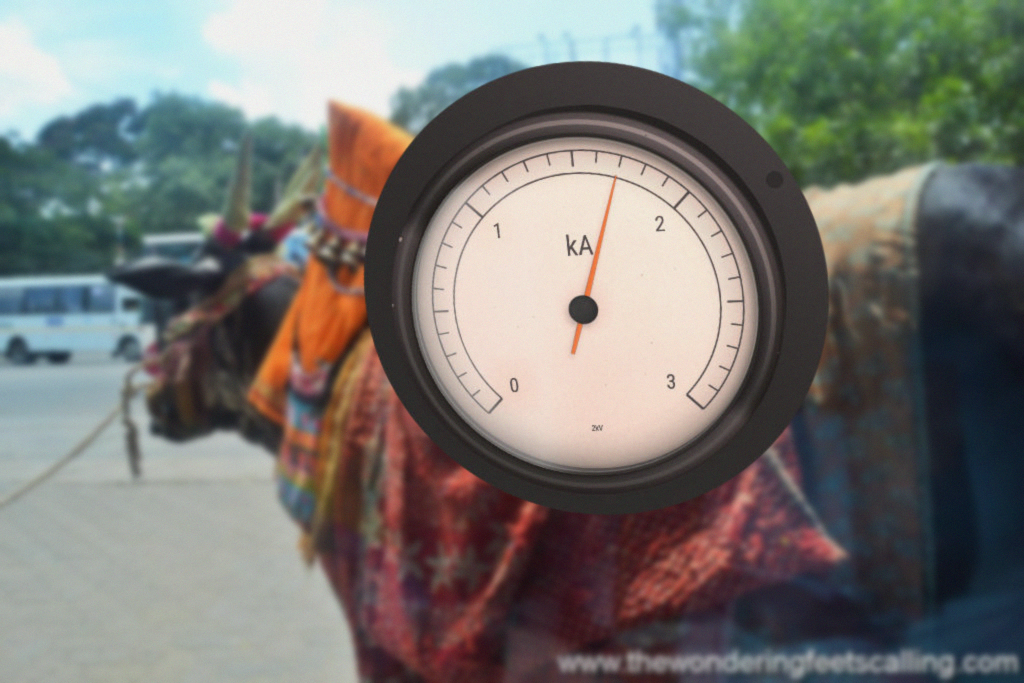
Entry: 1.7 kA
